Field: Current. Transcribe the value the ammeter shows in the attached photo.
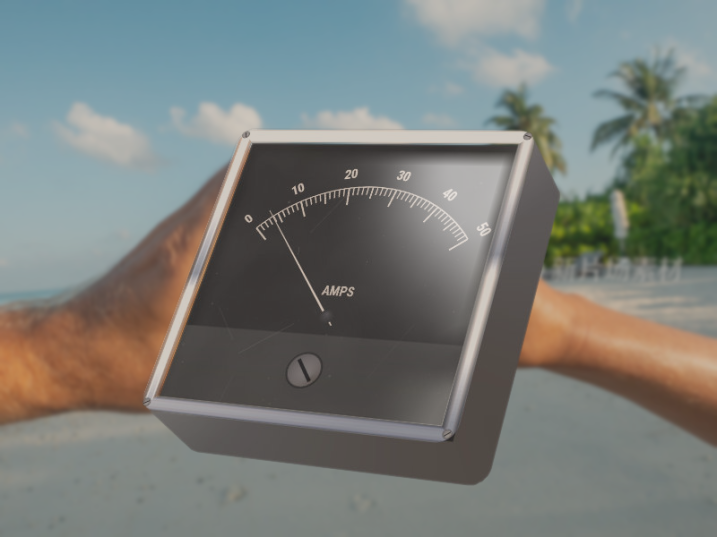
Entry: 4 A
